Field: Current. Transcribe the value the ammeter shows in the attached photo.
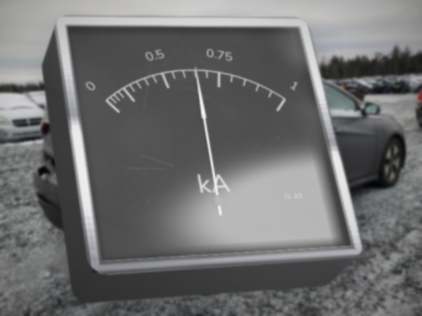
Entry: 0.65 kA
